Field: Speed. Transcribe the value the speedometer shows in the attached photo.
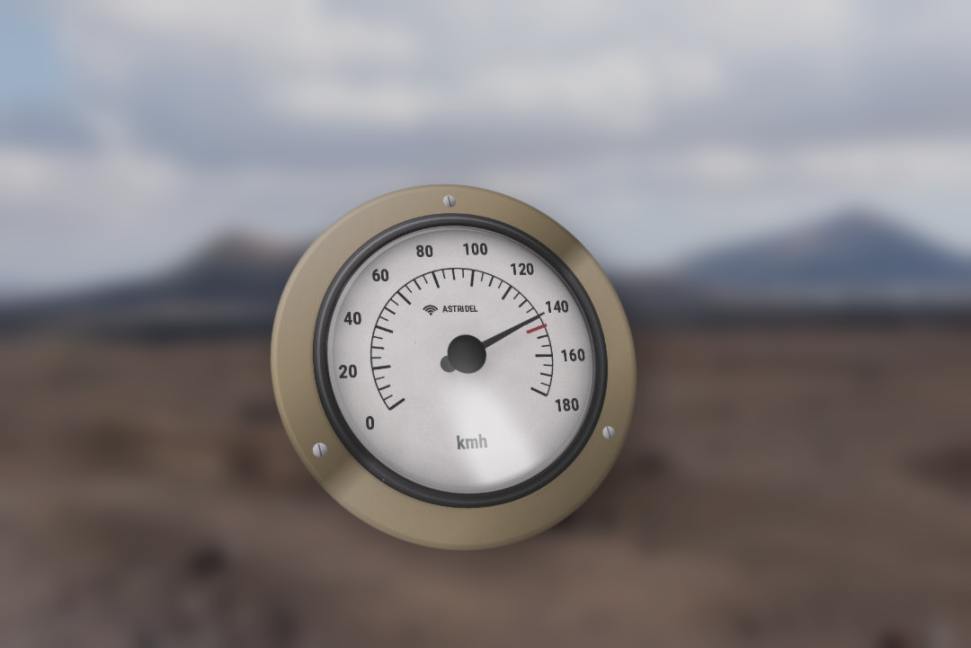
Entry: 140 km/h
